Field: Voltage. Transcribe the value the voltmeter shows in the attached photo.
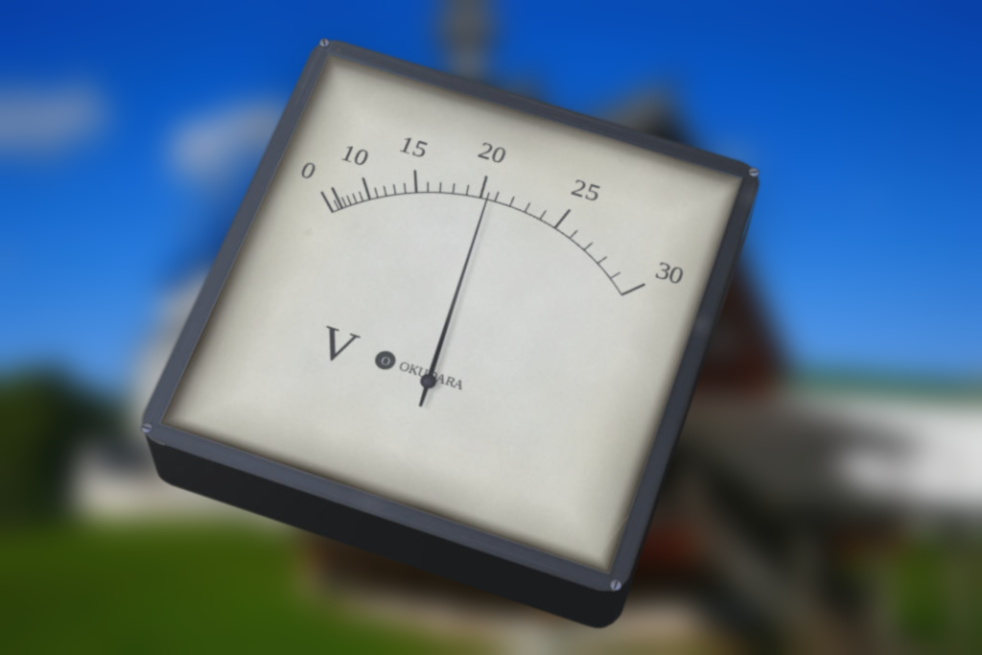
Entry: 20.5 V
